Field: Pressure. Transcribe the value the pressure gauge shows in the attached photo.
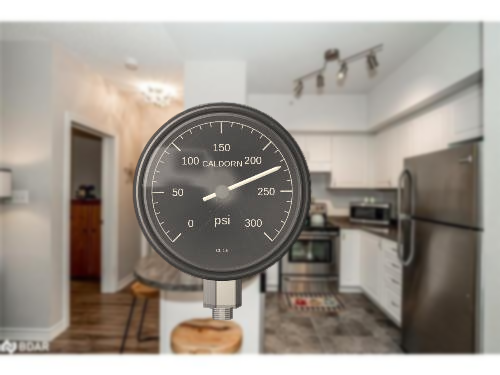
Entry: 225 psi
